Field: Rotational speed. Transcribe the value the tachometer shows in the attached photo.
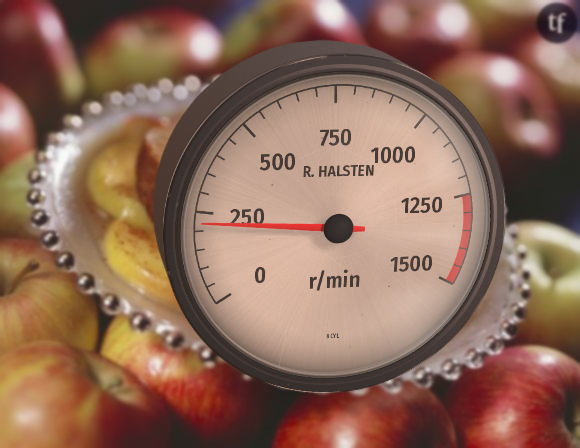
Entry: 225 rpm
